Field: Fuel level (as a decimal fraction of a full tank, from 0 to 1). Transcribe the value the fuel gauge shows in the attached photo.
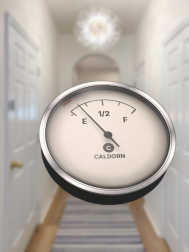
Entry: 0.125
